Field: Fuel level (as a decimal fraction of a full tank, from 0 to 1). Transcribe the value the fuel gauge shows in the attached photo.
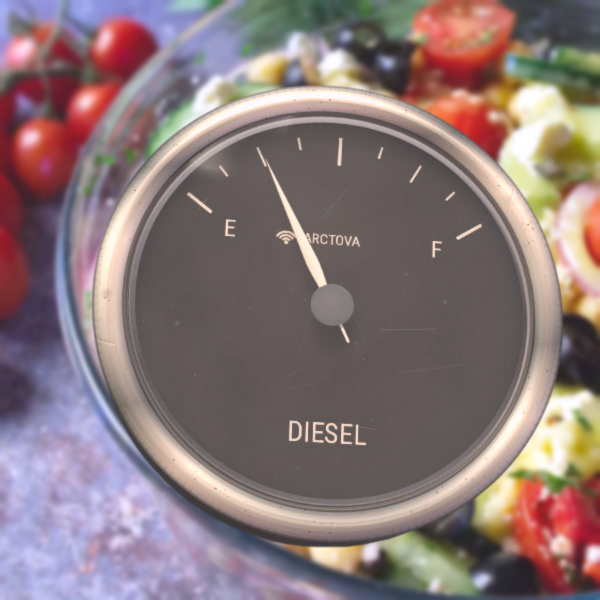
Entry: 0.25
